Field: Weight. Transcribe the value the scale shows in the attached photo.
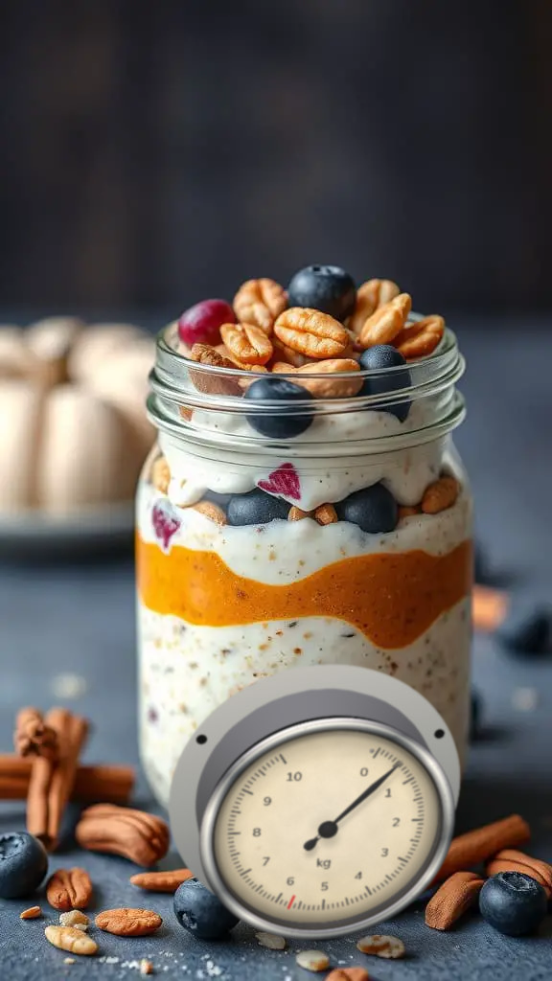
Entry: 0.5 kg
